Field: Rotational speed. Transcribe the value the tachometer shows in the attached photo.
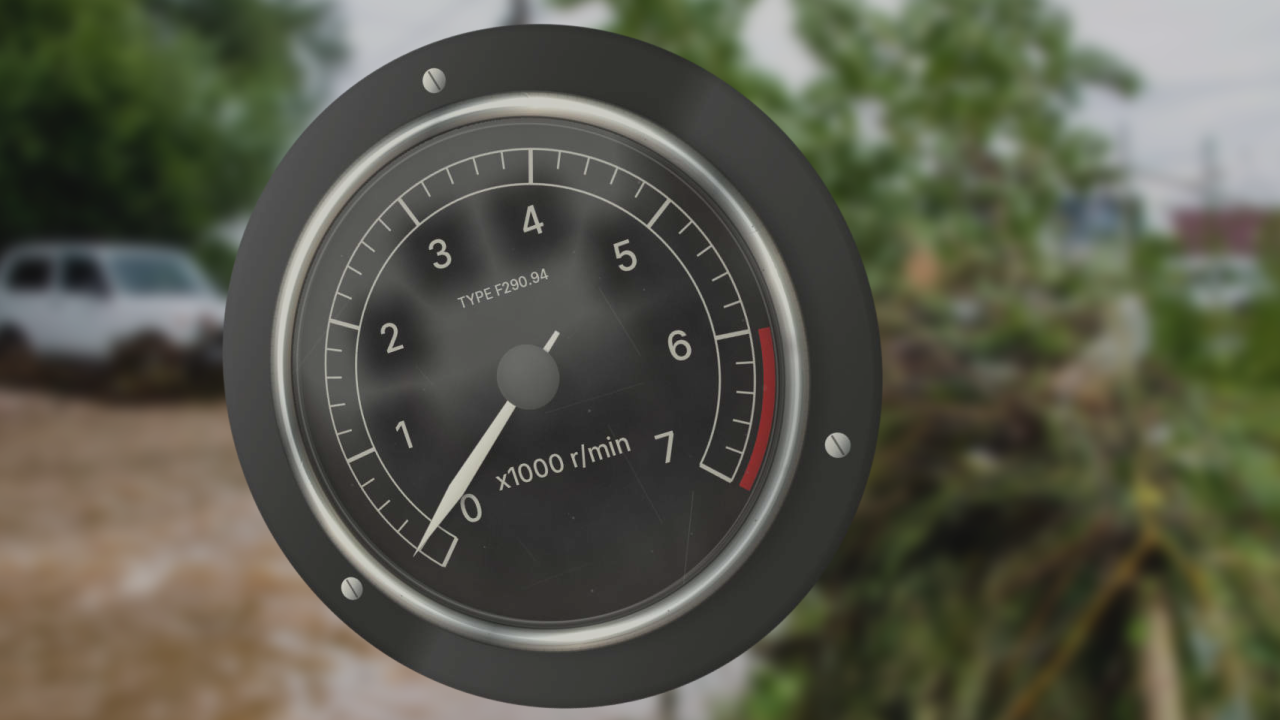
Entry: 200 rpm
